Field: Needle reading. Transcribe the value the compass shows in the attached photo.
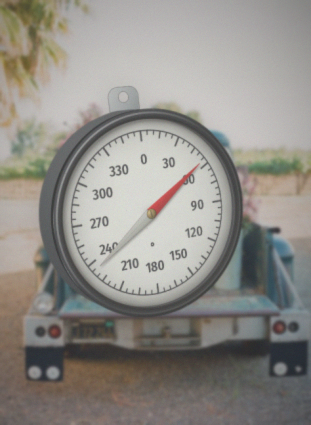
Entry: 55 °
